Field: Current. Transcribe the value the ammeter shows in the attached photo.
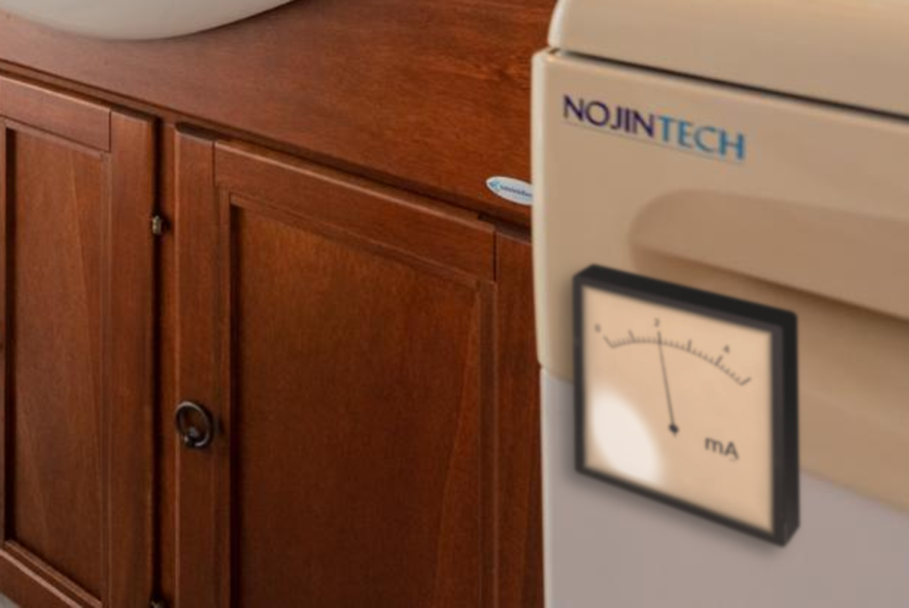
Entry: 2 mA
